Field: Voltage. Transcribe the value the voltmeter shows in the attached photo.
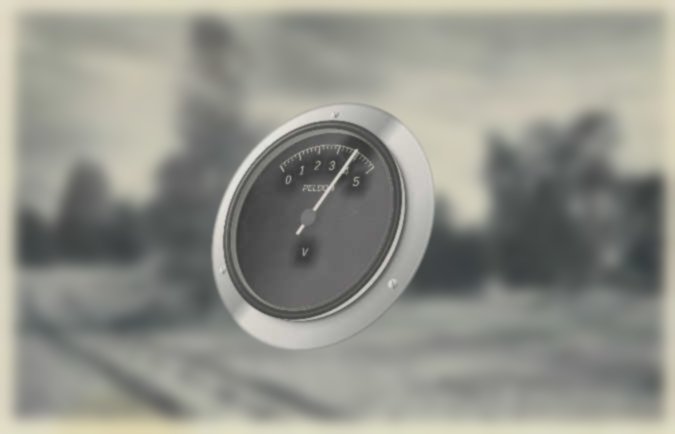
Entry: 4 V
